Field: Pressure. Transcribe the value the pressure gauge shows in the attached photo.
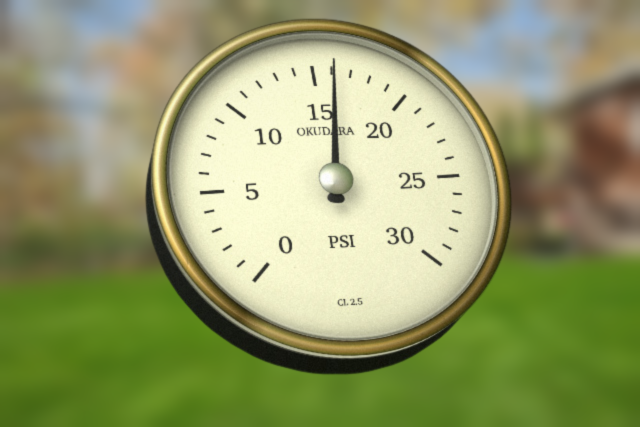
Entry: 16 psi
